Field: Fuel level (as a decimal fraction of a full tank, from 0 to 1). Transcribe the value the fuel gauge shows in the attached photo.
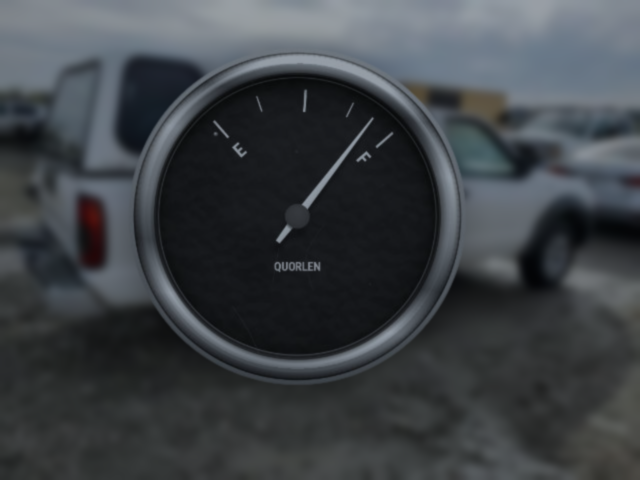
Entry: 0.875
